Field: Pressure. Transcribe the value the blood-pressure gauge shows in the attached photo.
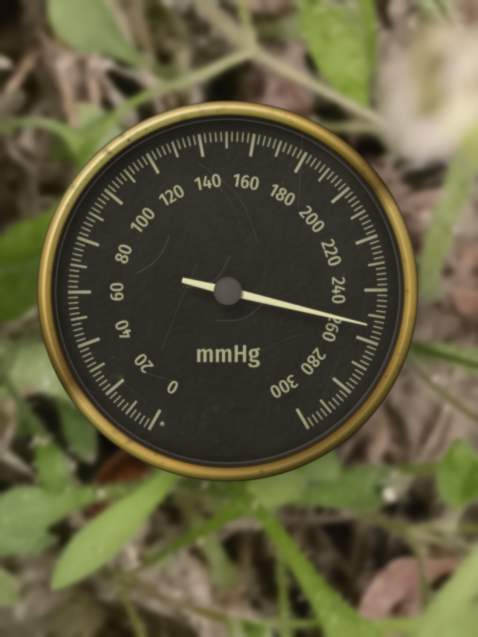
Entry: 254 mmHg
